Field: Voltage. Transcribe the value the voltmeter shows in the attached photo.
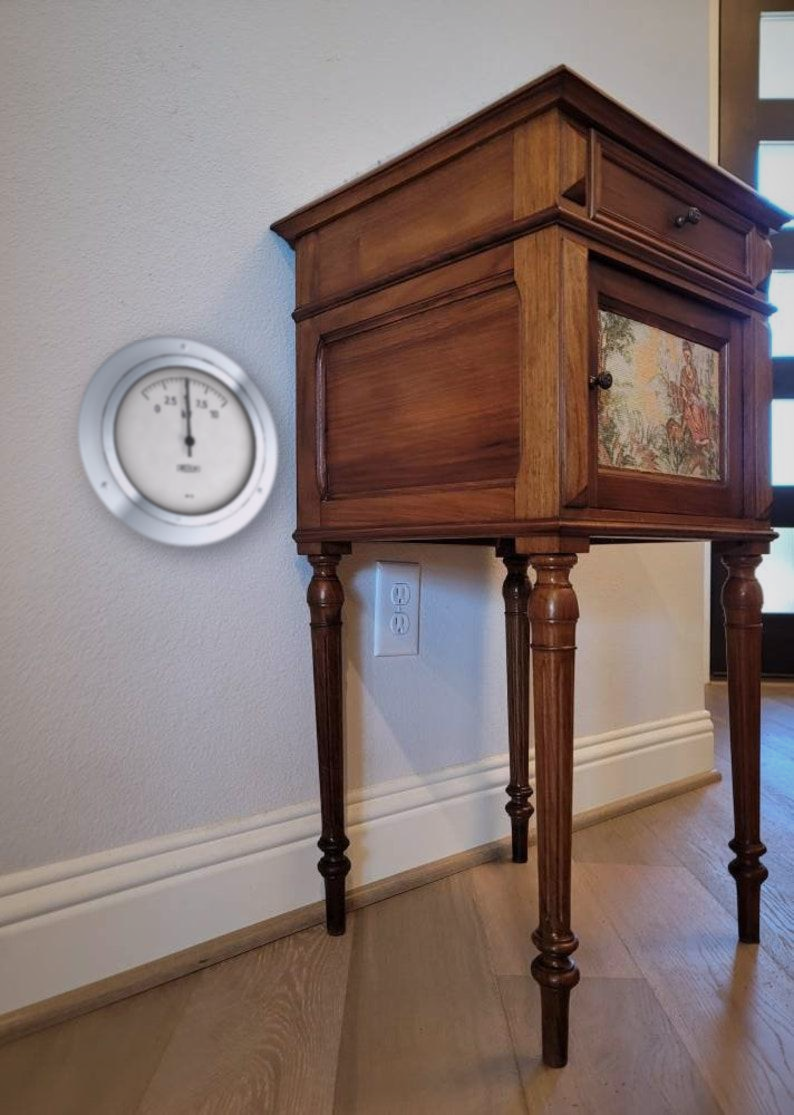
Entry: 5 kV
